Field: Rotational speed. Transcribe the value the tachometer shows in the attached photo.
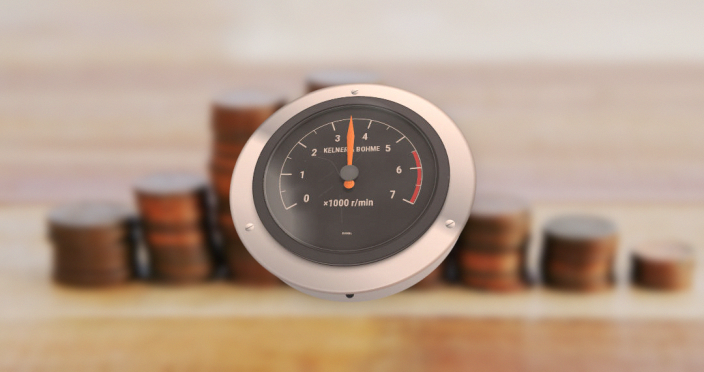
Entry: 3500 rpm
